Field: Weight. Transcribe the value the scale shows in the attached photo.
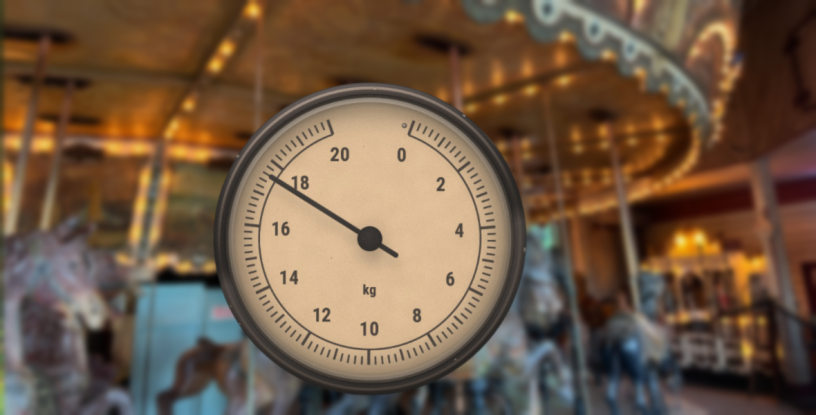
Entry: 17.6 kg
